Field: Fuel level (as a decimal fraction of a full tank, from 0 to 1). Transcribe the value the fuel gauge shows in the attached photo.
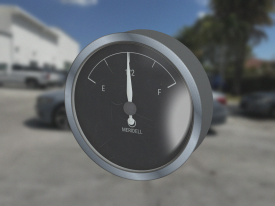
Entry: 0.5
